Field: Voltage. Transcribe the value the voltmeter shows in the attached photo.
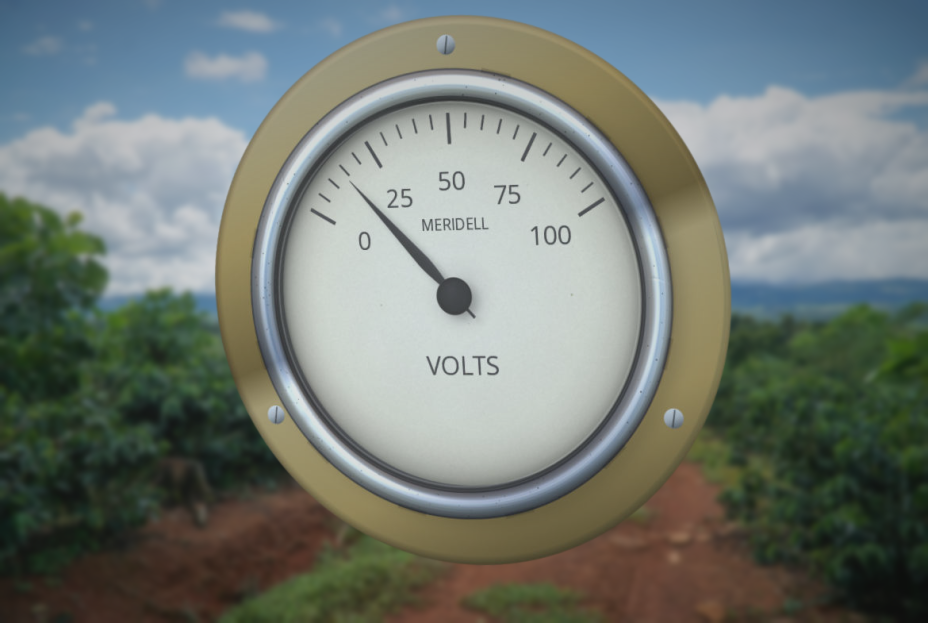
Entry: 15 V
